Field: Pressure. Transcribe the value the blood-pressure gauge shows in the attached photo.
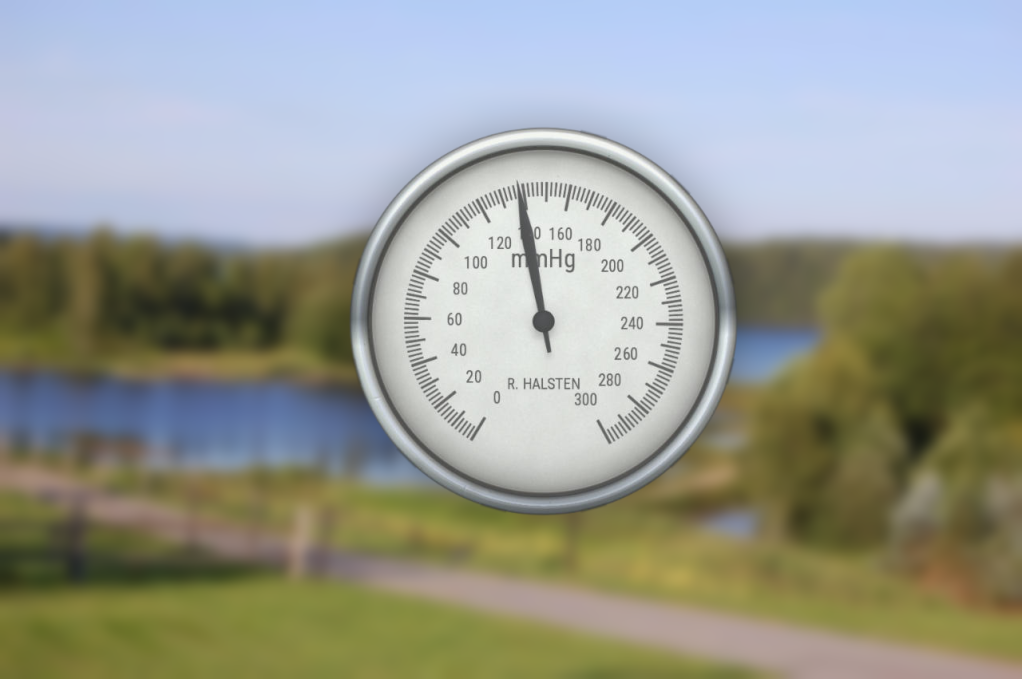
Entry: 138 mmHg
